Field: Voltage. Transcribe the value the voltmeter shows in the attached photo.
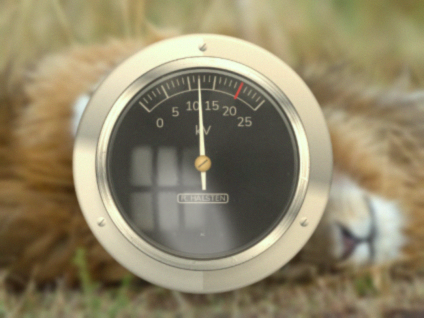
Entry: 12 kV
